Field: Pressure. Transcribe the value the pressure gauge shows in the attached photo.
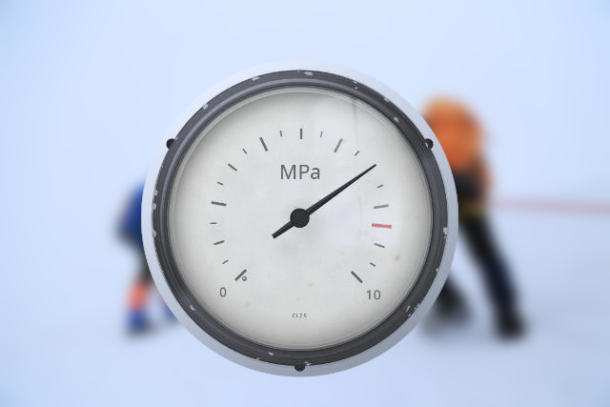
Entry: 7 MPa
